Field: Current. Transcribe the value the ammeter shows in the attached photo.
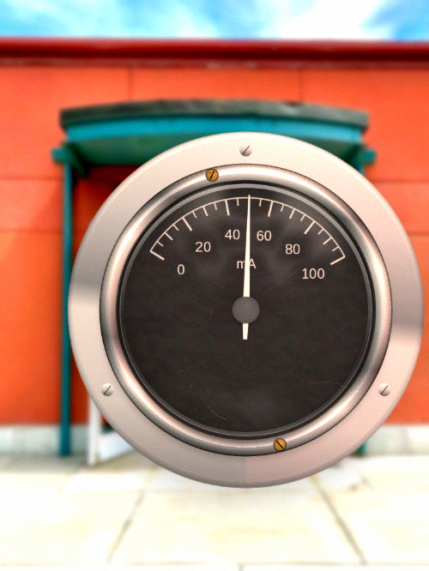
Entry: 50 mA
